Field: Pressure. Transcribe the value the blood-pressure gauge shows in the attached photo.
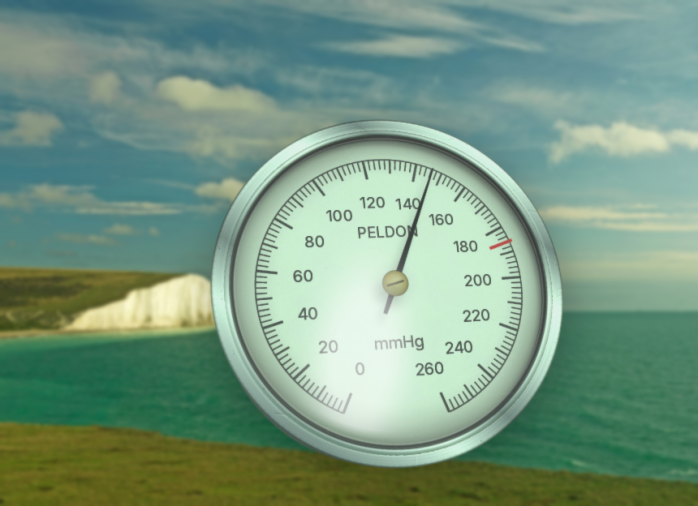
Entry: 146 mmHg
